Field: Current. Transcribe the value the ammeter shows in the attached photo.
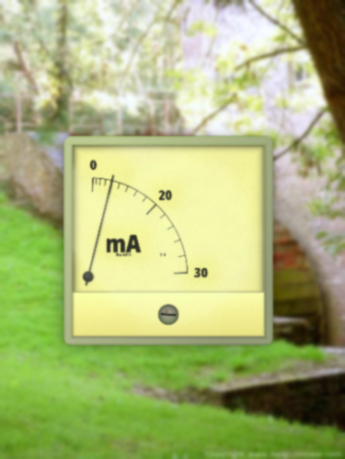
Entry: 10 mA
